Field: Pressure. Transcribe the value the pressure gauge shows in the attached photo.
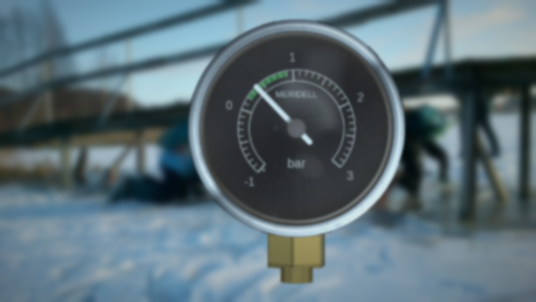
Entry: 0.4 bar
